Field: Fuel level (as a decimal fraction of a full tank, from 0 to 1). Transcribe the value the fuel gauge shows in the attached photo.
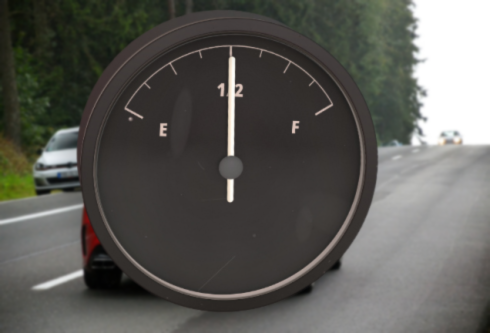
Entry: 0.5
